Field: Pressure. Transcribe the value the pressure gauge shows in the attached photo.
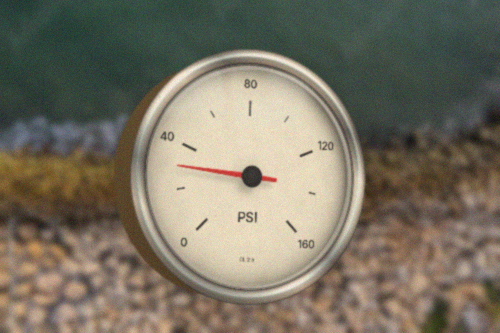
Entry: 30 psi
